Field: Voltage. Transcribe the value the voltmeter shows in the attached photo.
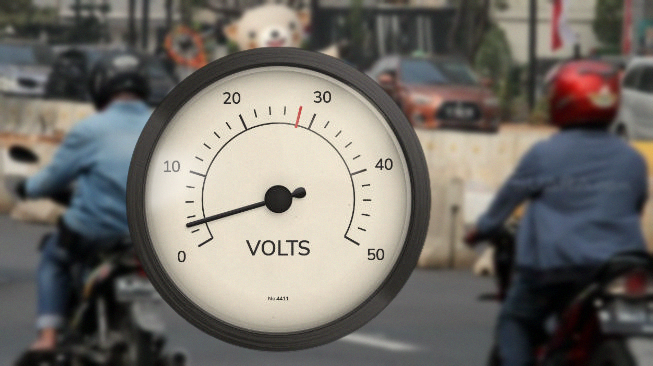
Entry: 3 V
